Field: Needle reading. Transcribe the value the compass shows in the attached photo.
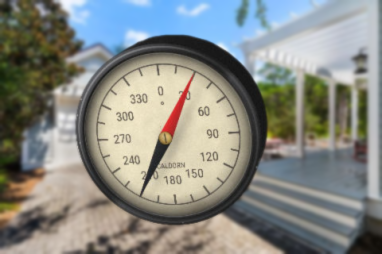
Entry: 30 °
